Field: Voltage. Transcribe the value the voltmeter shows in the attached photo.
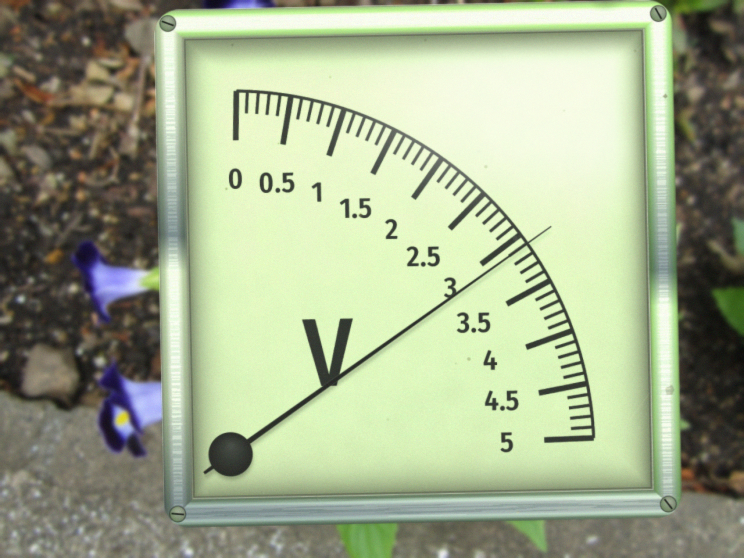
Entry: 3.1 V
